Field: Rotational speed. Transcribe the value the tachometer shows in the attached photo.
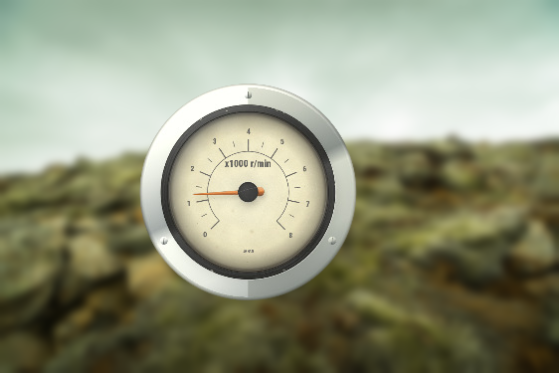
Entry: 1250 rpm
